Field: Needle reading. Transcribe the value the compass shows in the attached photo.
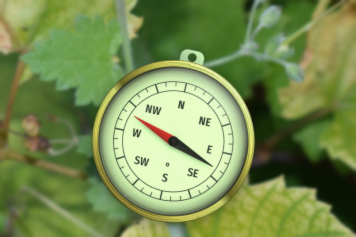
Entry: 290 °
